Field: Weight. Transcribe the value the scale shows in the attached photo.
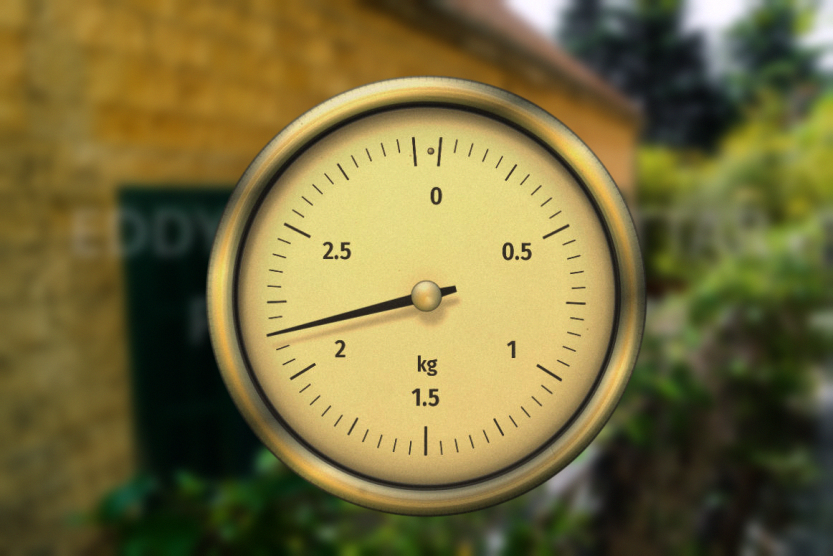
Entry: 2.15 kg
